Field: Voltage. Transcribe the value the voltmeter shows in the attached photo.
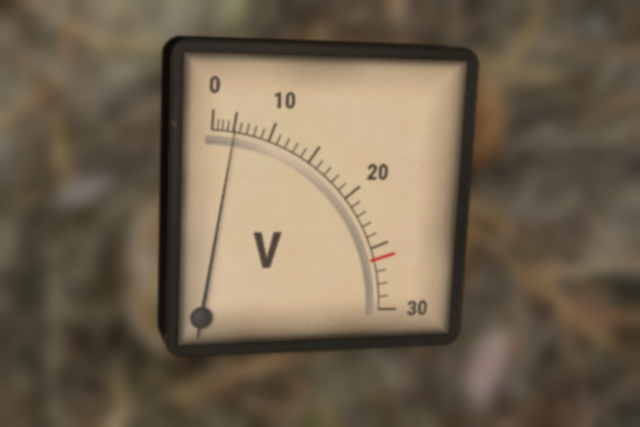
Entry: 5 V
